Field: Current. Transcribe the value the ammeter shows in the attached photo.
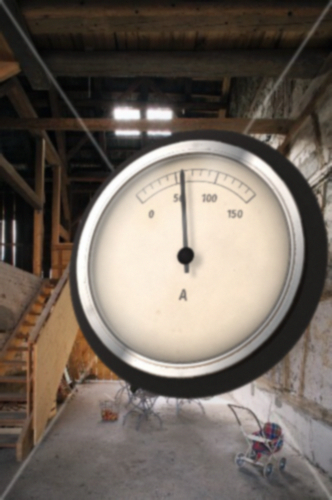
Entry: 60 A
